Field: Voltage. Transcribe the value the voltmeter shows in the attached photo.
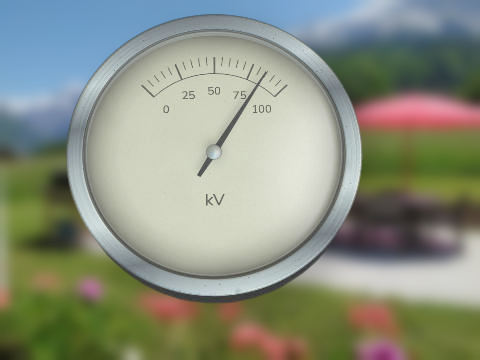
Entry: 85 kV
